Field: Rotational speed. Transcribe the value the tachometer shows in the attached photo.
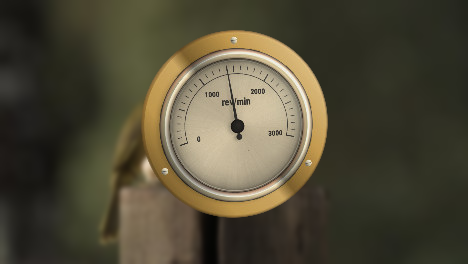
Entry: 1400 rpm
